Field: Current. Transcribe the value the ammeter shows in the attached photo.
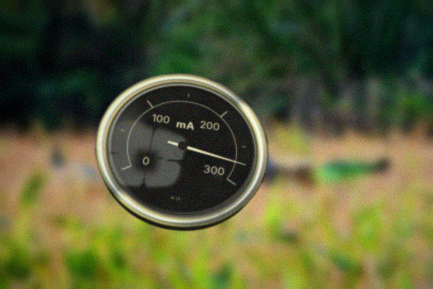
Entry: 275 mA
